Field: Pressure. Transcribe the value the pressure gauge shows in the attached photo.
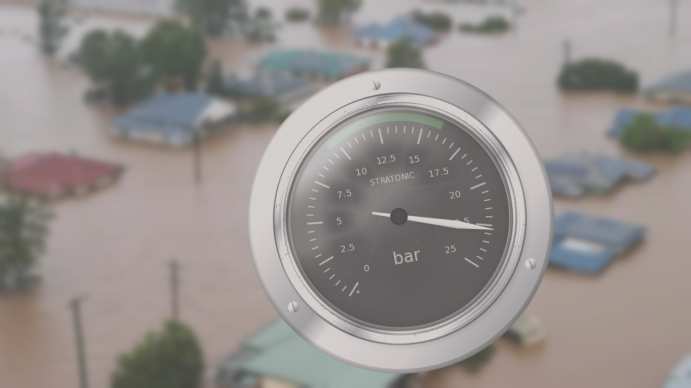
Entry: 22.75 bar
